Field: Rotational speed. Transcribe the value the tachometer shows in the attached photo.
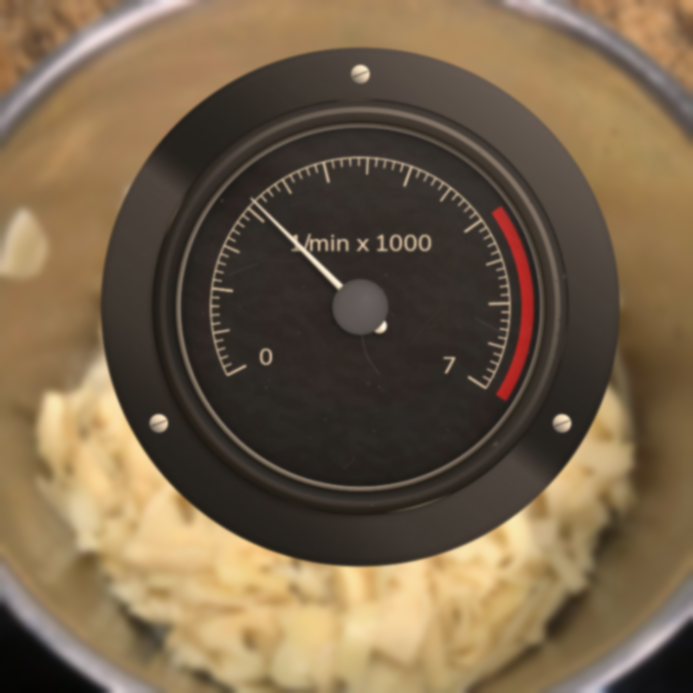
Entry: 2100 rpm
